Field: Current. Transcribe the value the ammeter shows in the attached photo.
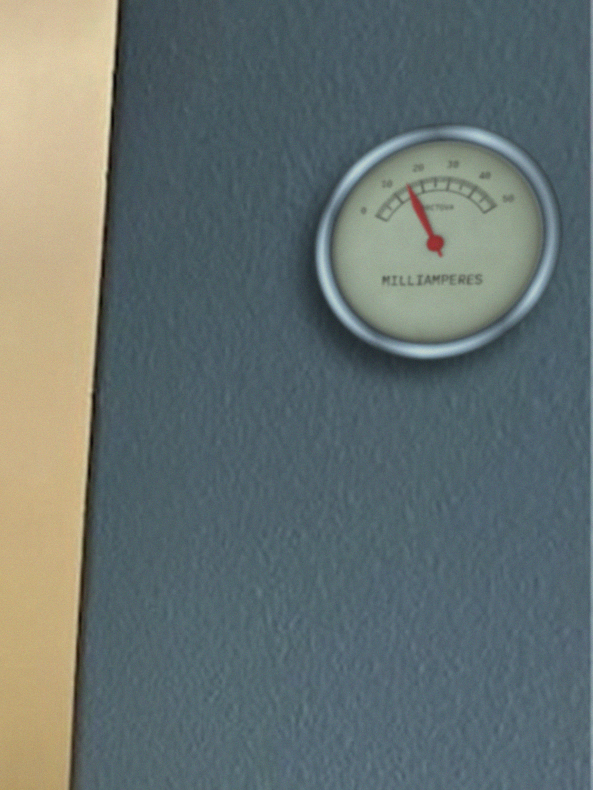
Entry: 15 mA
